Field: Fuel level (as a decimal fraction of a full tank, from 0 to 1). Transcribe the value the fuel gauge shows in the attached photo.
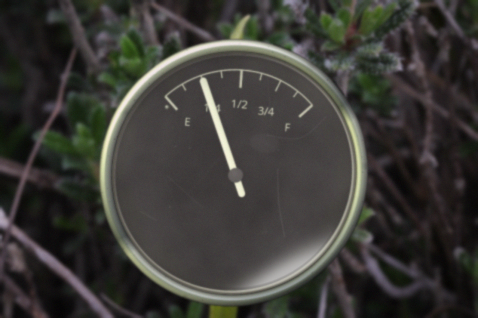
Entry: 0.25
